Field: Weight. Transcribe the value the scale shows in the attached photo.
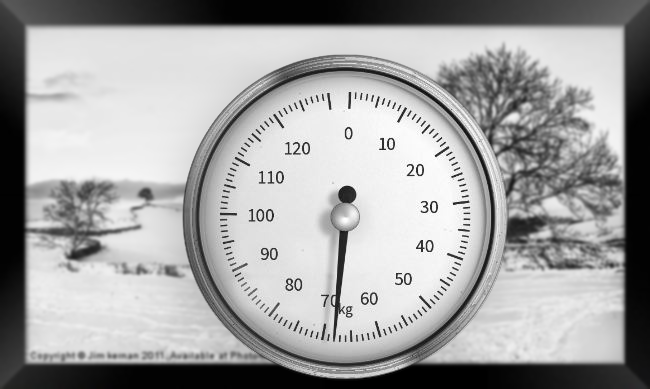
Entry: 68 kg
